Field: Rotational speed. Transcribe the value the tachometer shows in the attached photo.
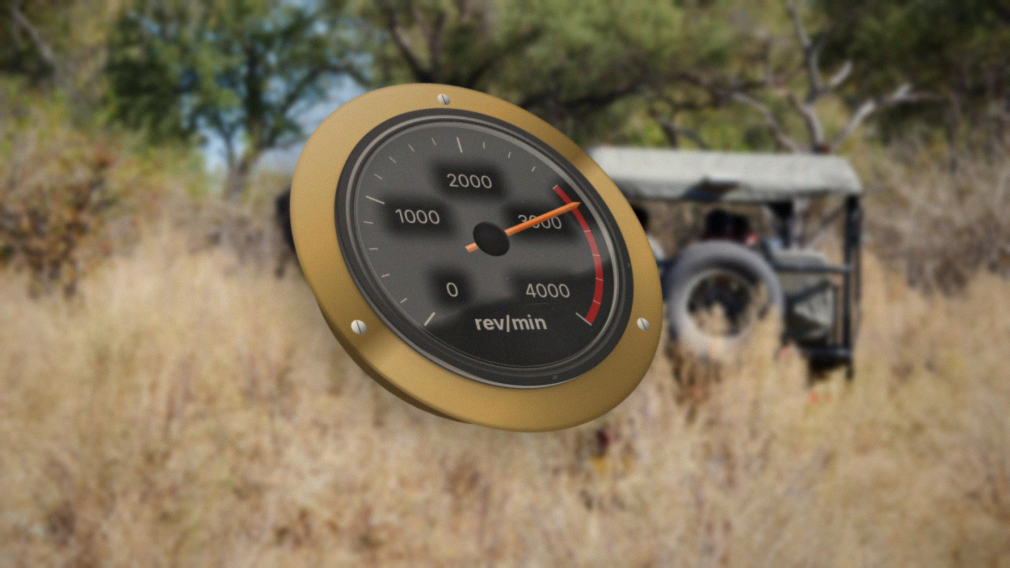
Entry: 3000 rpm
